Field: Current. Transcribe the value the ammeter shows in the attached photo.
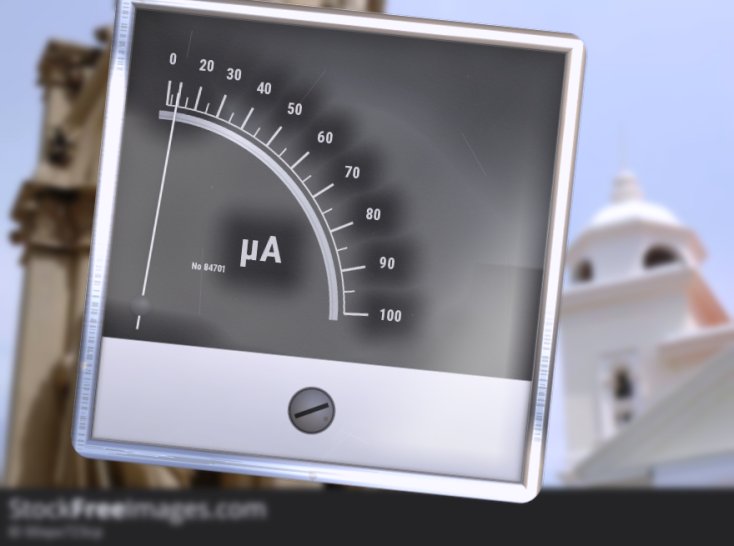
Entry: 10 µA
